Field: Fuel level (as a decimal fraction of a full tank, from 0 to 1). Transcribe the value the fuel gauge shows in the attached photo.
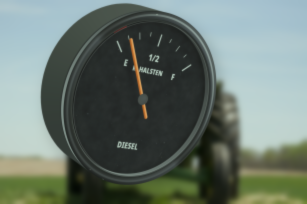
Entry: 0.125
